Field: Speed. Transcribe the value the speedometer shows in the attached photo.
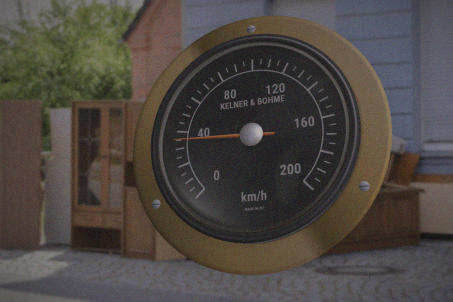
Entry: 35 km/h
